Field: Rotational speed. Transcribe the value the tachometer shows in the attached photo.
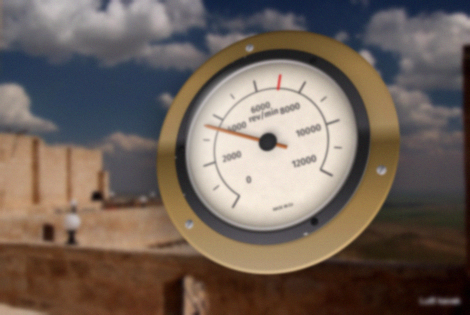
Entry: 3500 rpm
